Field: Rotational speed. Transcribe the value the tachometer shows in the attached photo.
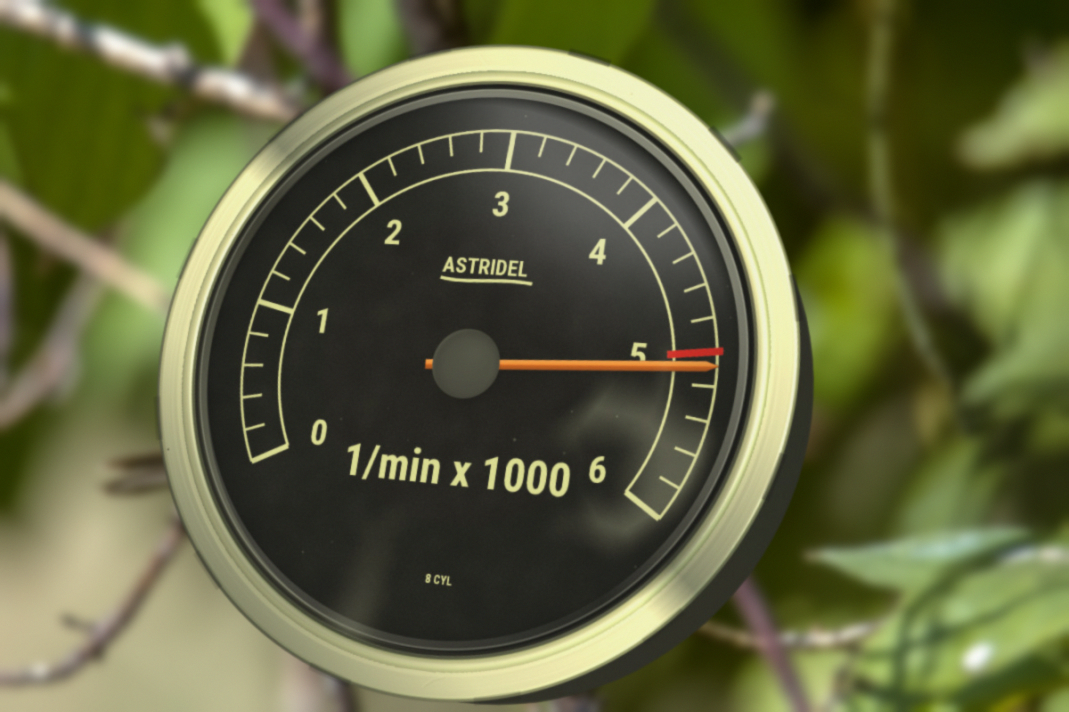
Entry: 5100 rpm
